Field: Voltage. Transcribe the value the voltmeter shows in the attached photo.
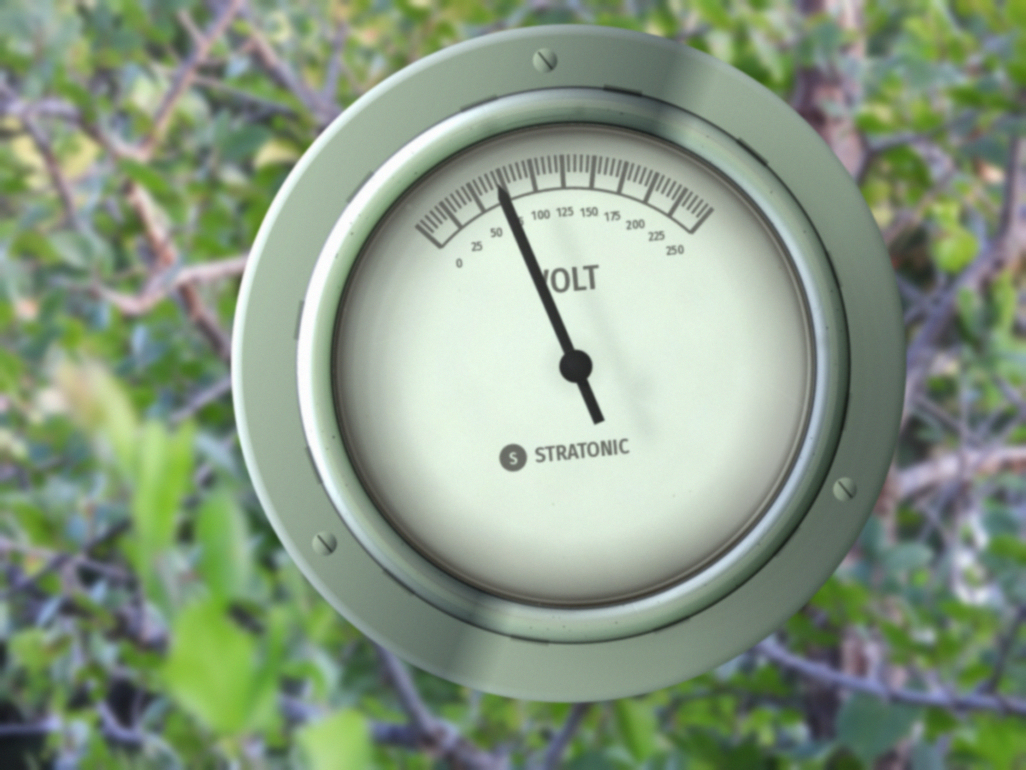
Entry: 70 V
